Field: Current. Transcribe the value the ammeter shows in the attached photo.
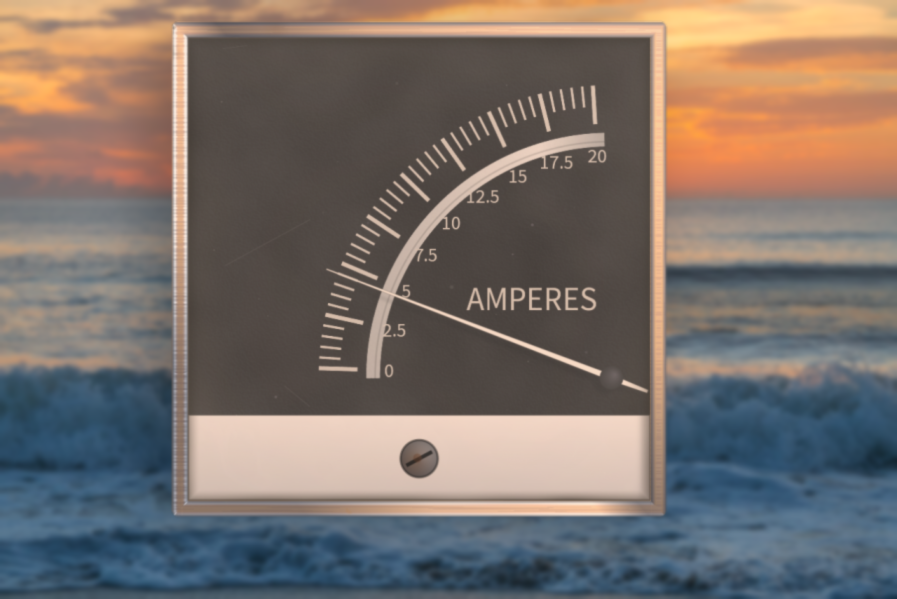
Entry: 4.5 A
